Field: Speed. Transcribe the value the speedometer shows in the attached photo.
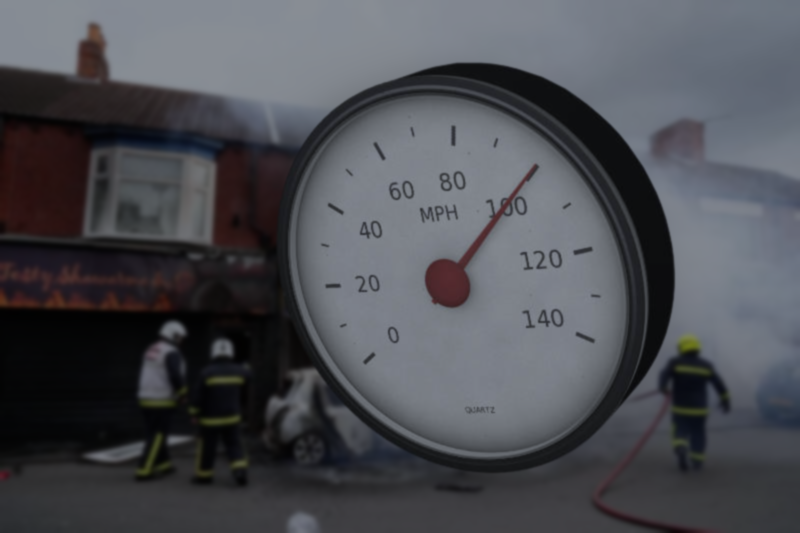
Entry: 100 mph
